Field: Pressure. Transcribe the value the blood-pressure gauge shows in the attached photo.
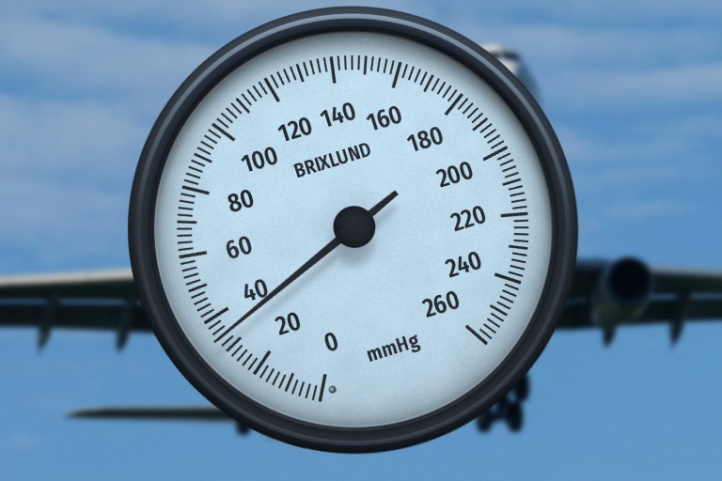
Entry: 34 mmHg
